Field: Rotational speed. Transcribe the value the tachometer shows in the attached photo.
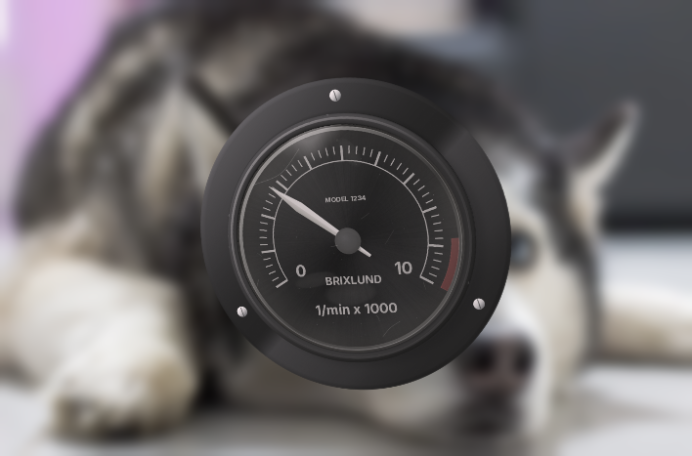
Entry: 2800 rpm
